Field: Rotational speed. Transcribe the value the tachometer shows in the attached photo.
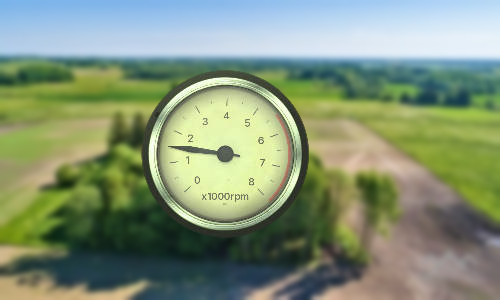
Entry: 1500 rpm
